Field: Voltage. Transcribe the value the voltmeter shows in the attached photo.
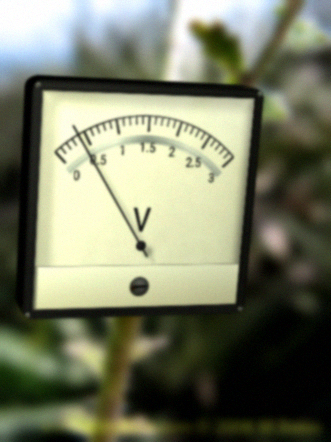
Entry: 0.4 V
